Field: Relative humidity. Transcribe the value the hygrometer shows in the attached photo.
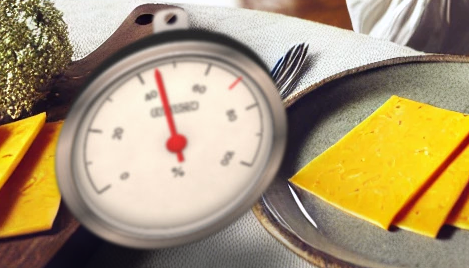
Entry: 45 %
